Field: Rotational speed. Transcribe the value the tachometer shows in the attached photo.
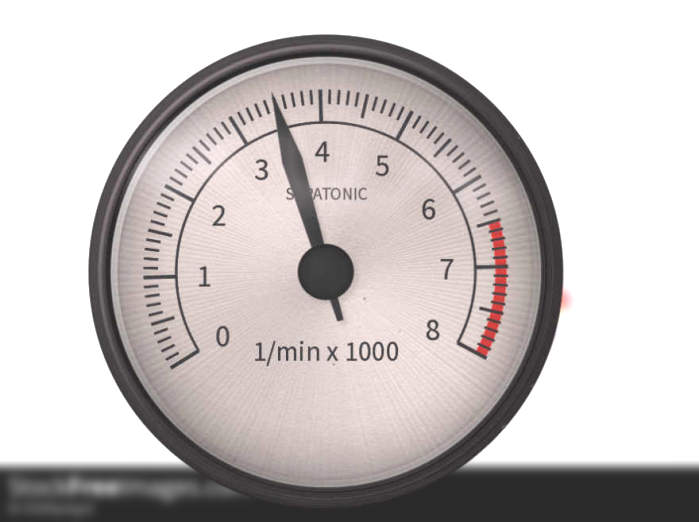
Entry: 3500 rpm
